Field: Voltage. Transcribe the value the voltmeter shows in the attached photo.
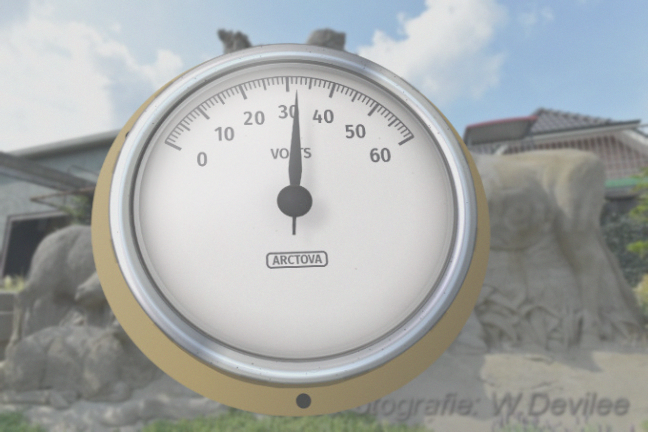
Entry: 32 V
